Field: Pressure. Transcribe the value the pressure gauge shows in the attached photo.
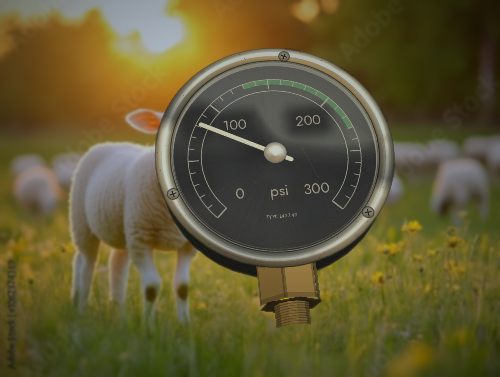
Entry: 80 psi
